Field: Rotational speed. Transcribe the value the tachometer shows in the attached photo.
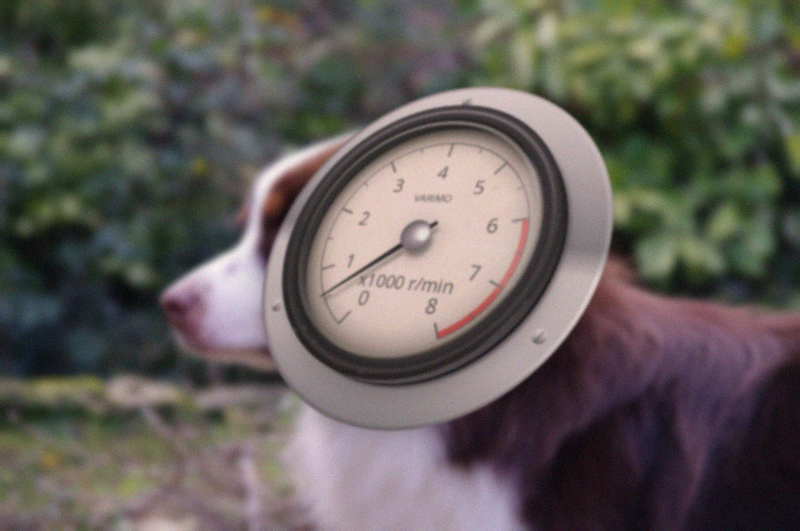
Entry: 500 rpm
